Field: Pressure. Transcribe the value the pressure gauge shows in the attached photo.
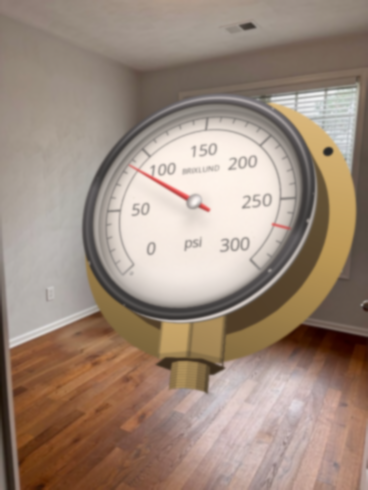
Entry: 85 psi
